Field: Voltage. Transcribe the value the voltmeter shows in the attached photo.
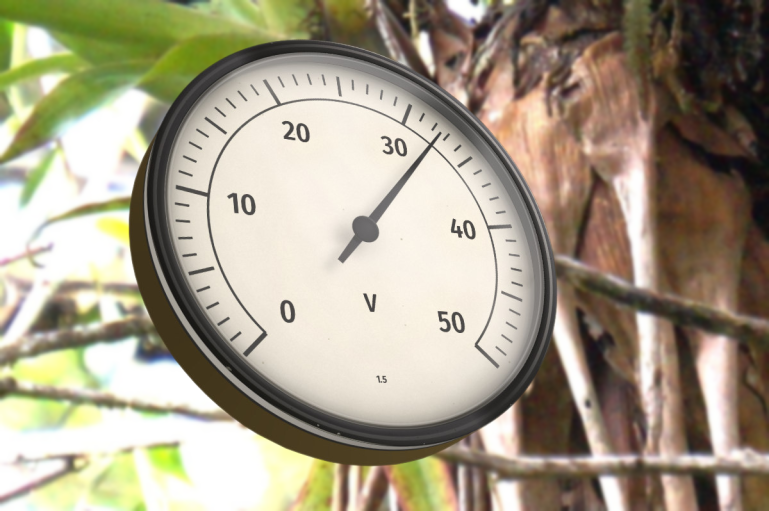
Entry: 32.5 V
